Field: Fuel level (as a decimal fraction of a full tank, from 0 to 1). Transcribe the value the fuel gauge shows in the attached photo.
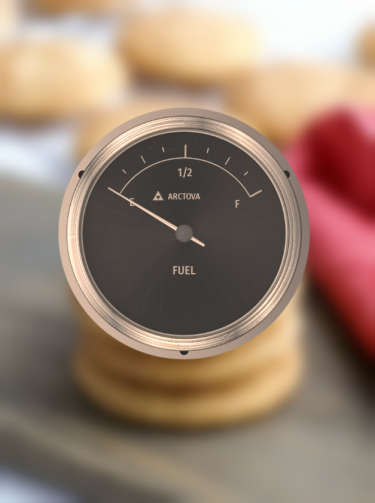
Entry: 0
